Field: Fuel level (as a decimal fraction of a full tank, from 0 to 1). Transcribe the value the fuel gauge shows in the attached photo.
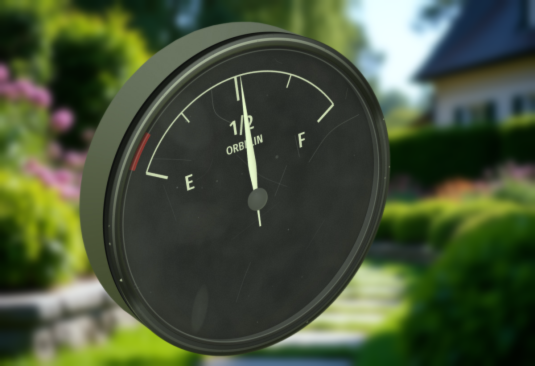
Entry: 0.5
